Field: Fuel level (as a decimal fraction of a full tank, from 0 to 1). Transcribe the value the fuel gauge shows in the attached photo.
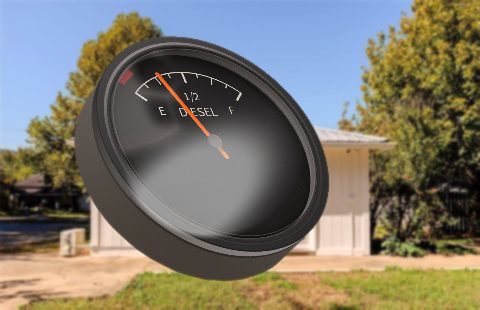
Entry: 0.25
